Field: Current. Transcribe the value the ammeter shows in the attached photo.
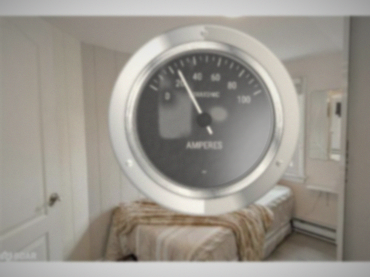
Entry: 25 A
